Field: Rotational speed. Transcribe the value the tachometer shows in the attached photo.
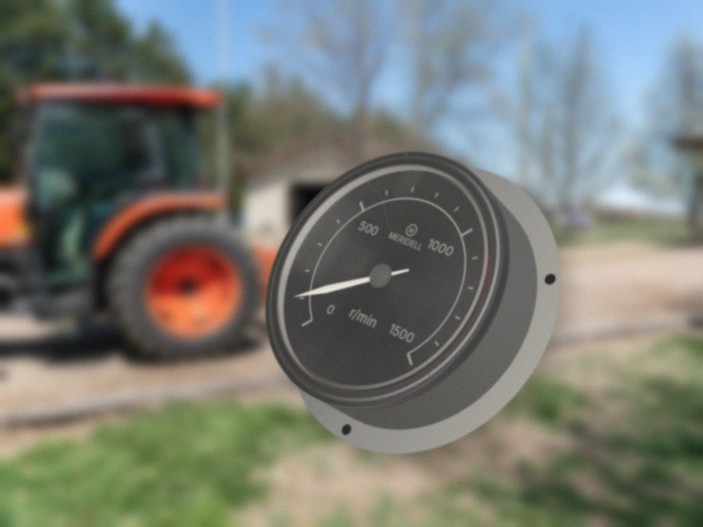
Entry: 100 rpm
